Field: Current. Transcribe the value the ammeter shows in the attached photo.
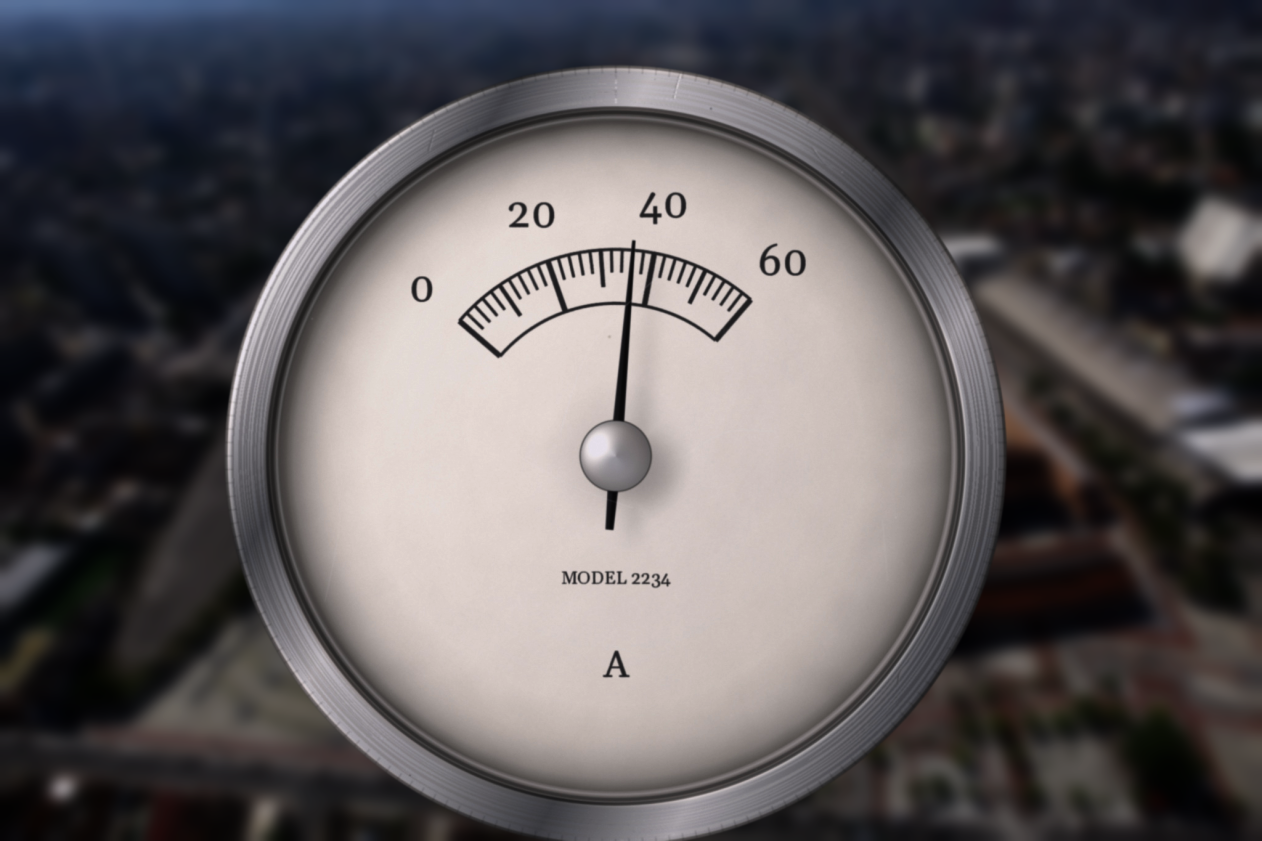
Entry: 36 A
